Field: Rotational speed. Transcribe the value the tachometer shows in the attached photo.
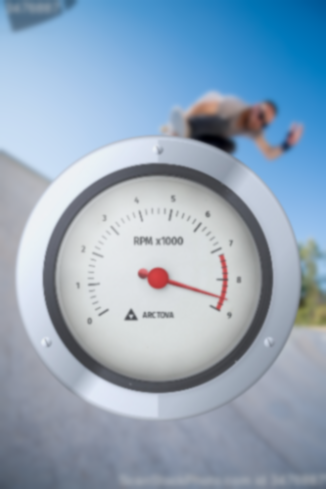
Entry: 8600 rpm
